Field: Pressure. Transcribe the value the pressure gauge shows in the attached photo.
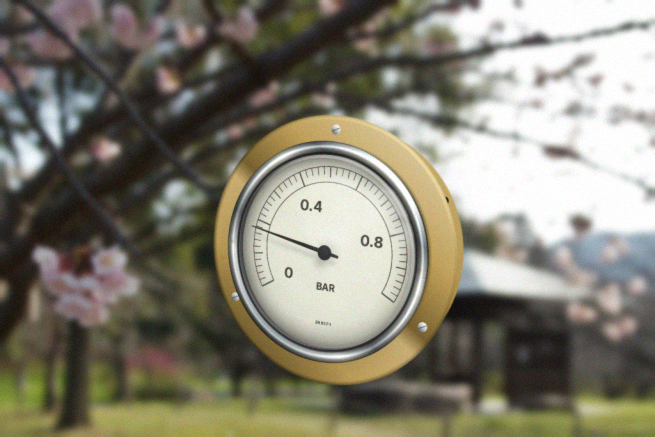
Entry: 0.18 bar
